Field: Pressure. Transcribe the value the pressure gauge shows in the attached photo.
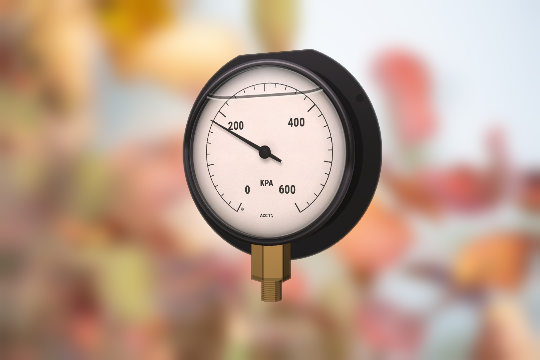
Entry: 180 kPa
